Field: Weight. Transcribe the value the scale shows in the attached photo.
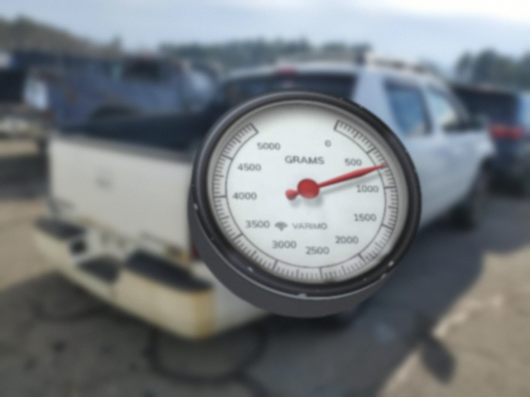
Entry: 750 g
